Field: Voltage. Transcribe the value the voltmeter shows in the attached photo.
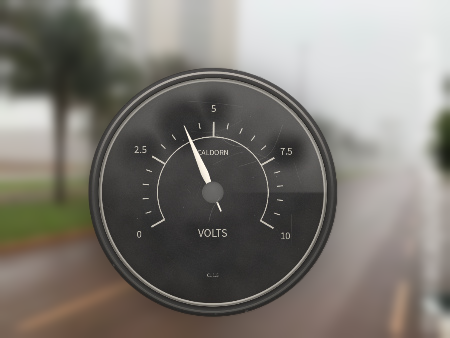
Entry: 4 V
